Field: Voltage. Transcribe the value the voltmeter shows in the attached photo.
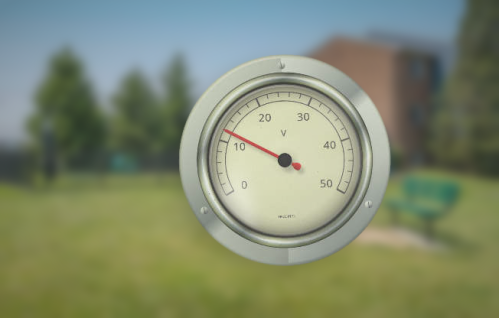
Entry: 12 V
